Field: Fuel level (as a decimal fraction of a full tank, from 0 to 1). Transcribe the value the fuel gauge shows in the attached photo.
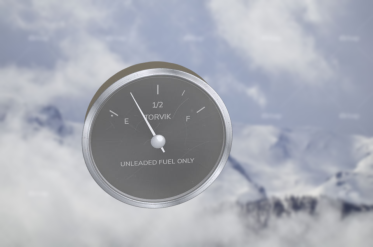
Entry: 0.25
